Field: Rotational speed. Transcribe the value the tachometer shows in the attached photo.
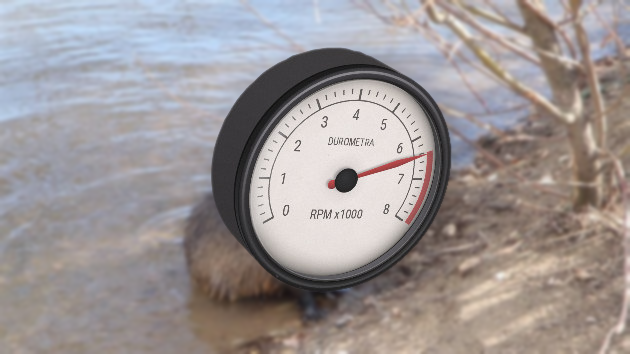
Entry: 6400 rpm
